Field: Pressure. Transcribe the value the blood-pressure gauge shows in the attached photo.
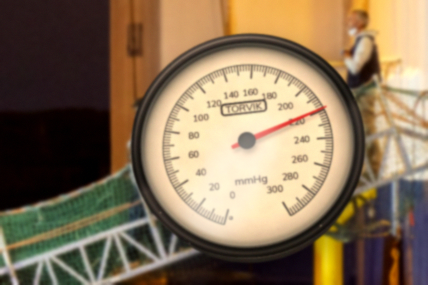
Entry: 220 mmHg
